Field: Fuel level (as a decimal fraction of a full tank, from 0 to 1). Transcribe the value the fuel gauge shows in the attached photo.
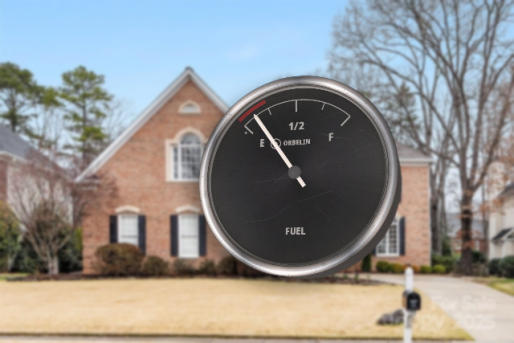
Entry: 0.125
